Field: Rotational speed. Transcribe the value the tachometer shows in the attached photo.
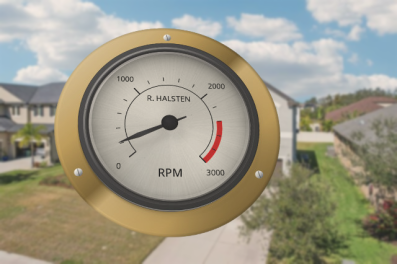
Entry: 200 rpm
